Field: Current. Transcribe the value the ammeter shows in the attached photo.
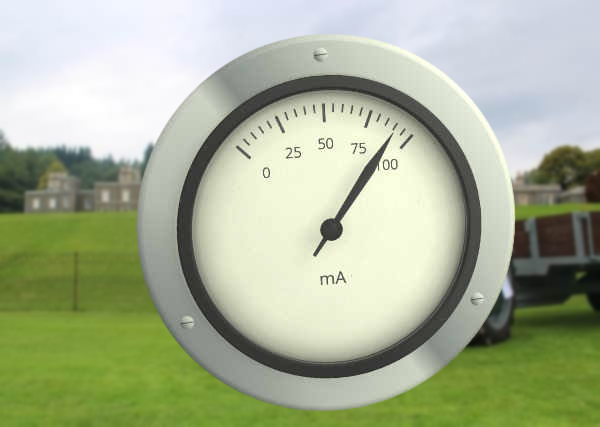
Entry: 90 mA
